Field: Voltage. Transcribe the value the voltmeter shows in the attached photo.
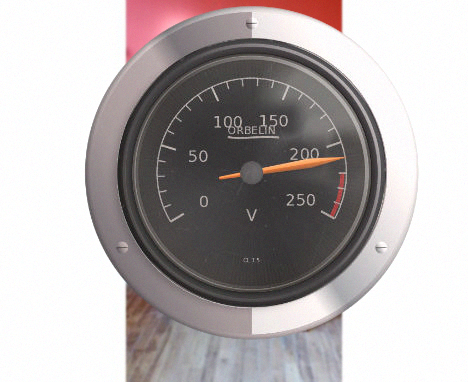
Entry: 210 V
